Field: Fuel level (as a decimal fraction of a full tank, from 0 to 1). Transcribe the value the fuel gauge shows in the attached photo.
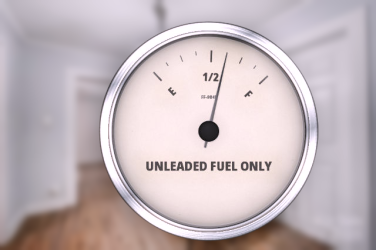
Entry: 0.625
